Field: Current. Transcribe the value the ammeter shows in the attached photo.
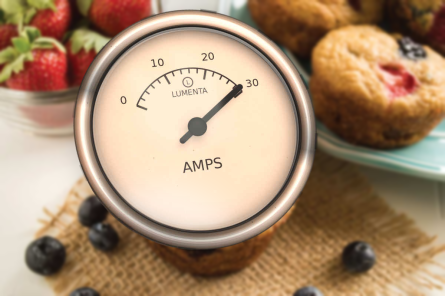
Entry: 29 A
